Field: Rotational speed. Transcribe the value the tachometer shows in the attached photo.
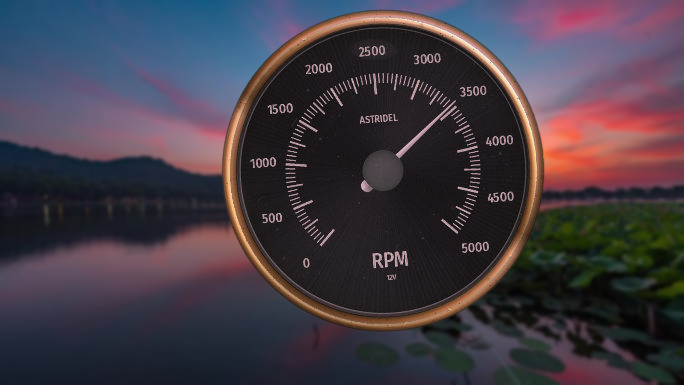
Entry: 3450 rpm
